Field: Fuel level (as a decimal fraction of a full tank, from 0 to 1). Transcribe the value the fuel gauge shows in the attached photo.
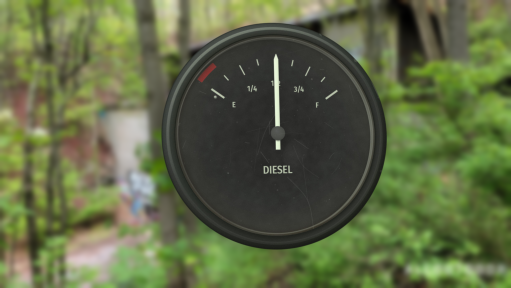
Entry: 0.5
